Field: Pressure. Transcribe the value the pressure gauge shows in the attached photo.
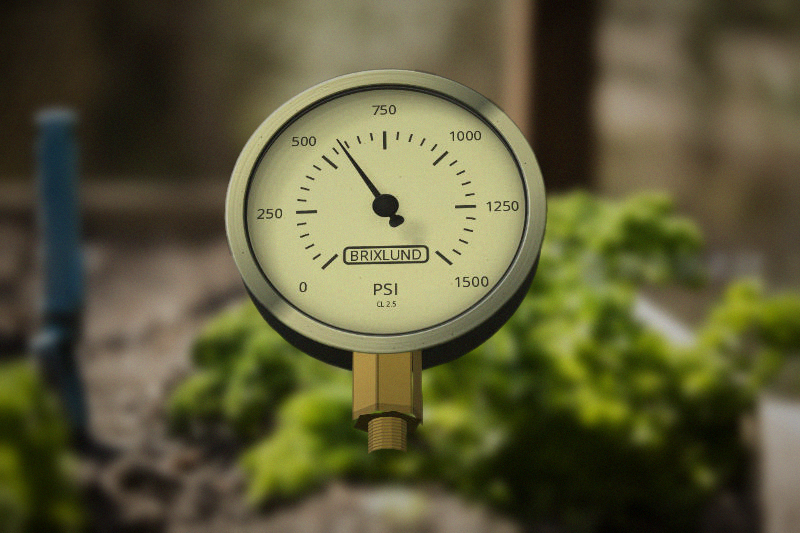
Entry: 575 psi
